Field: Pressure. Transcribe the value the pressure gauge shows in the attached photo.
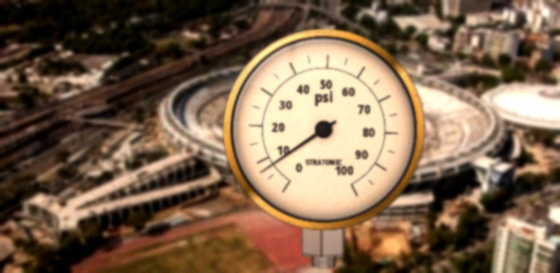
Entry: 7.5 psi
